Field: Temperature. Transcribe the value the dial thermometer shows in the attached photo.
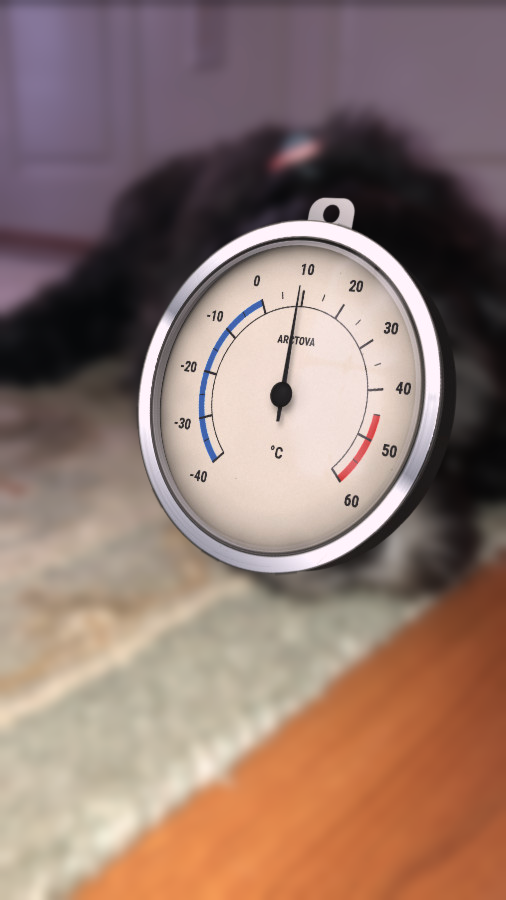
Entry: 10 °C
